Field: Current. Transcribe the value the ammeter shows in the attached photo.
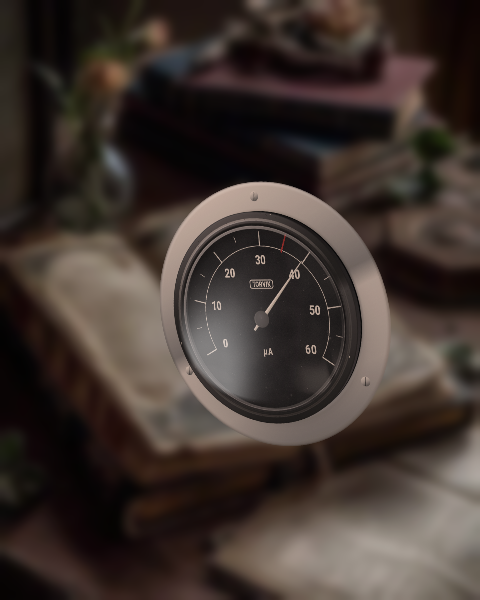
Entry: 40 µA
